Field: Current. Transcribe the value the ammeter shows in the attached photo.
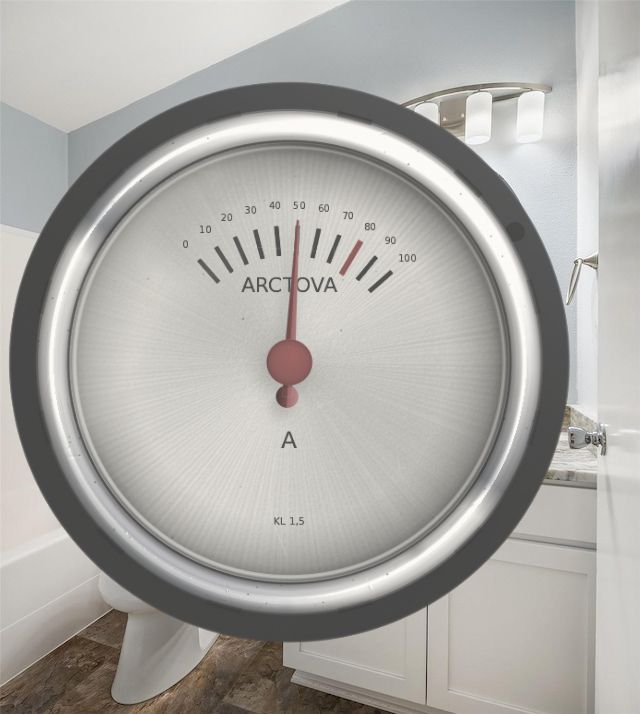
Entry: 50 A
